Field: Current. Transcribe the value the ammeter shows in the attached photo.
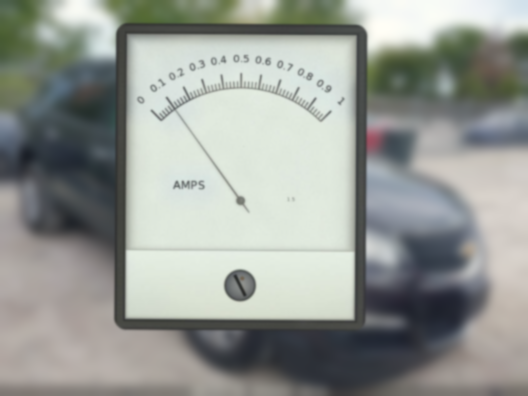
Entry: 0.1 A
